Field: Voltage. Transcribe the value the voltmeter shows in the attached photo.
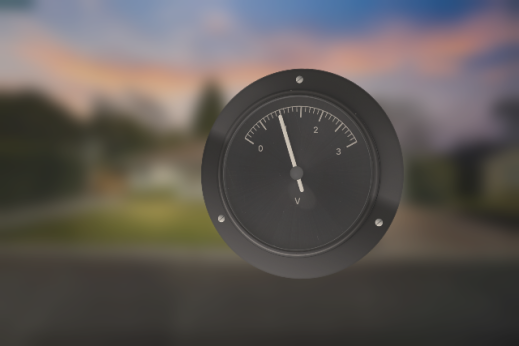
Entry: 1 V
